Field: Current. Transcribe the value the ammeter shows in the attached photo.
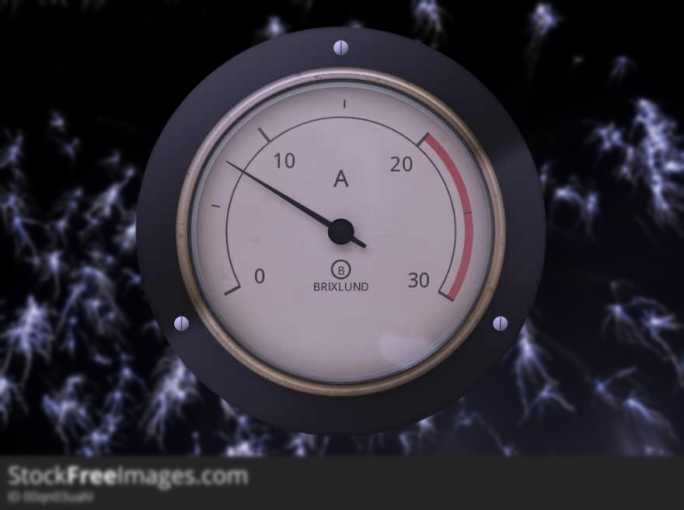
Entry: 7.5 A
